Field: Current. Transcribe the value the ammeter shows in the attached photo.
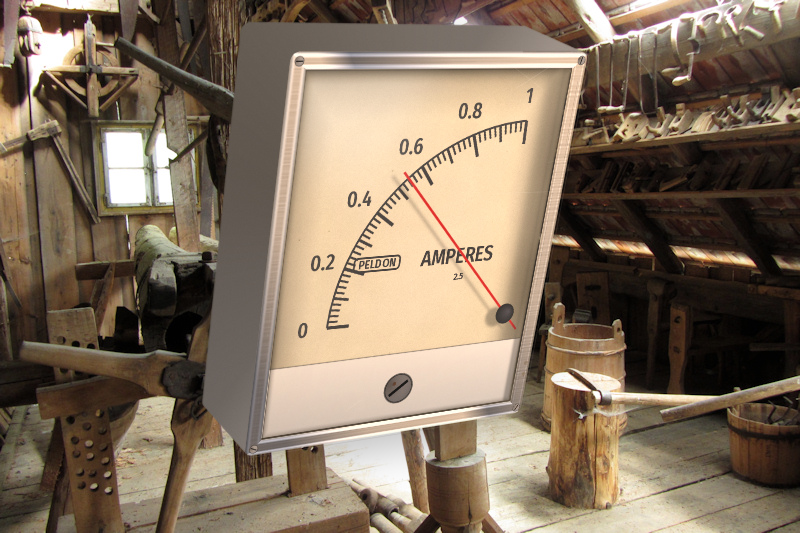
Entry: 0.54 A
